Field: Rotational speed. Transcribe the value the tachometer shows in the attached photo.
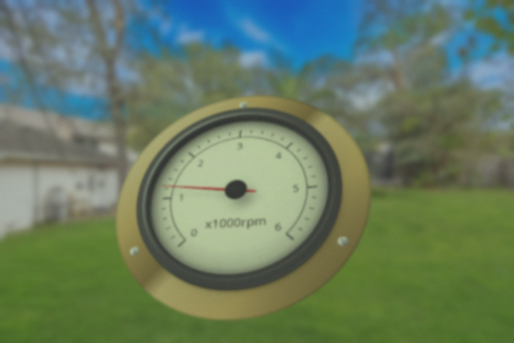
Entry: 1200 rpm
